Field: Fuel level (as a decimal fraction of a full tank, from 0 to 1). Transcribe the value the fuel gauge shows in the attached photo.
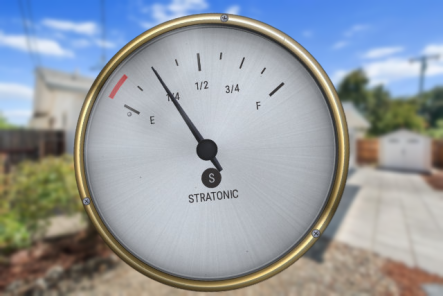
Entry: 0.25
